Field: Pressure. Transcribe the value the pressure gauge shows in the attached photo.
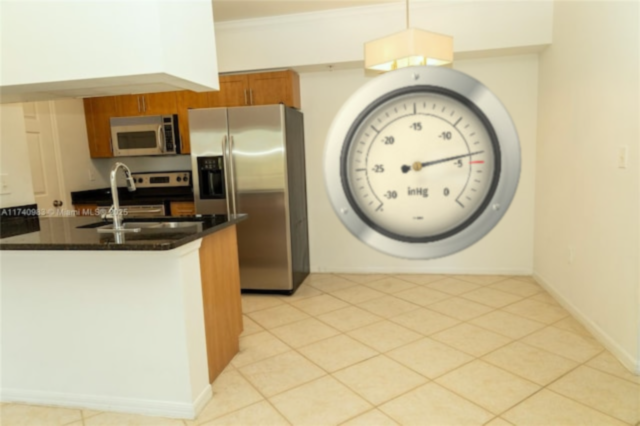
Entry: -6 inHg
